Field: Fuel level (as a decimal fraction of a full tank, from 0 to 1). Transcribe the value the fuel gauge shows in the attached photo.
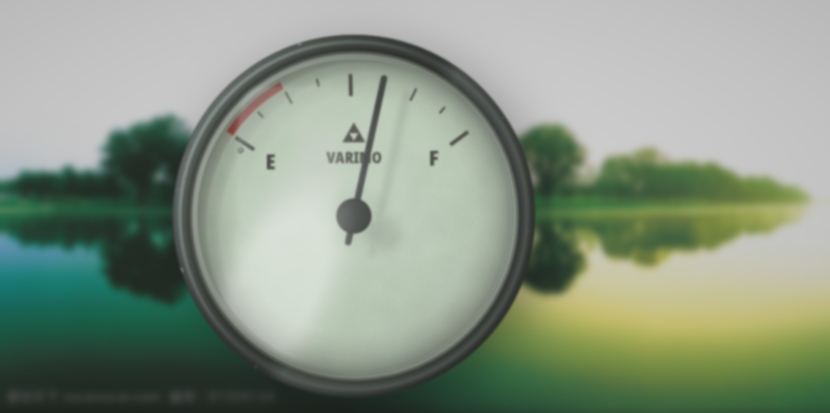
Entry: 0.625
